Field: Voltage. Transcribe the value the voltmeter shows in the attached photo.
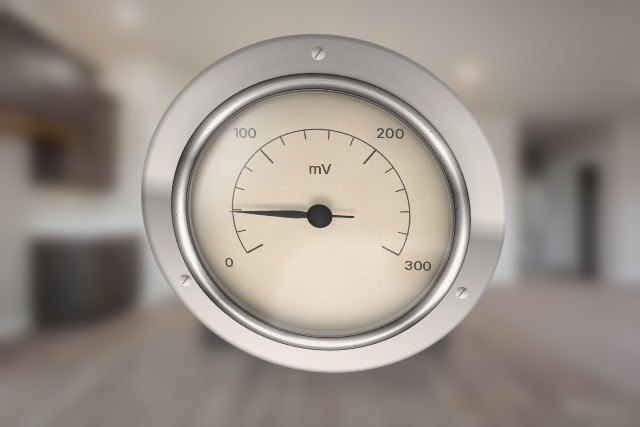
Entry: 40 mV
